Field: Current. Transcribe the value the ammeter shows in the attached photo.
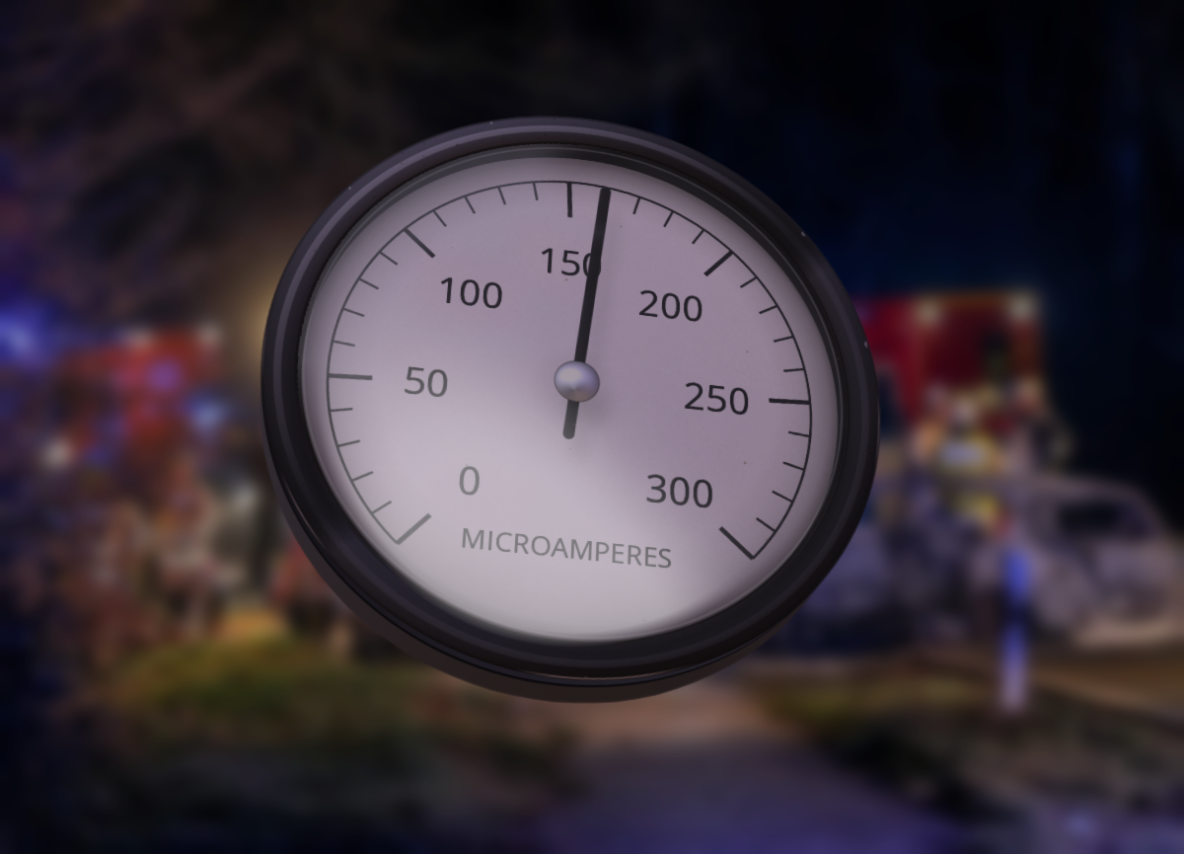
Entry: 160 µA
